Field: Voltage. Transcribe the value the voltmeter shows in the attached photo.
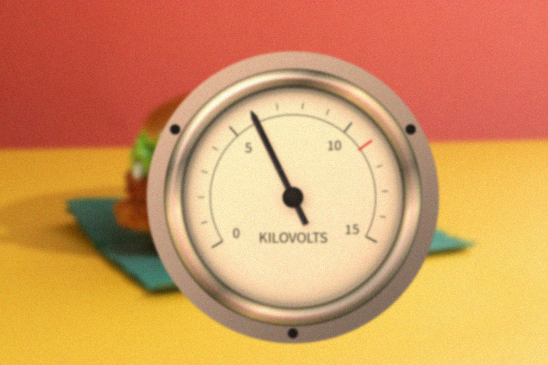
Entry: 6 kV
